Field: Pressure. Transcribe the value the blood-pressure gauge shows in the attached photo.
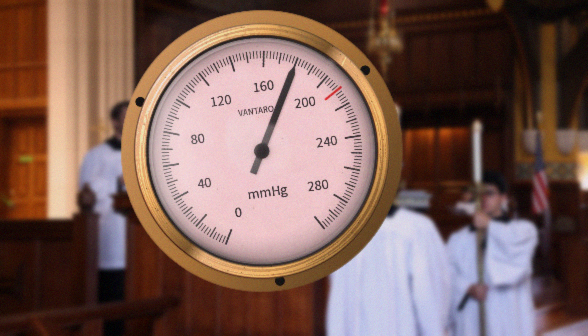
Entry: 180 mmHg
